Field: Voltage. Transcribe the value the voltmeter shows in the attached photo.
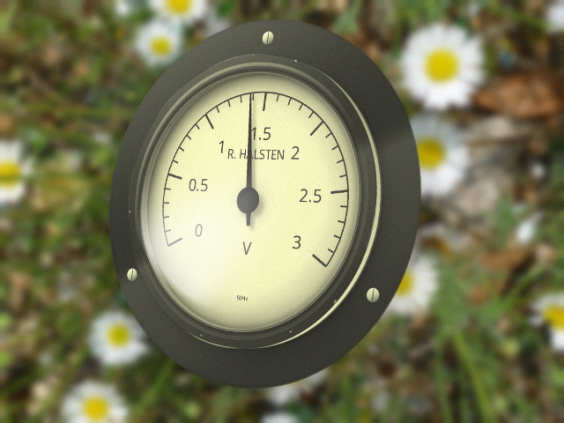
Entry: 1.4 V
